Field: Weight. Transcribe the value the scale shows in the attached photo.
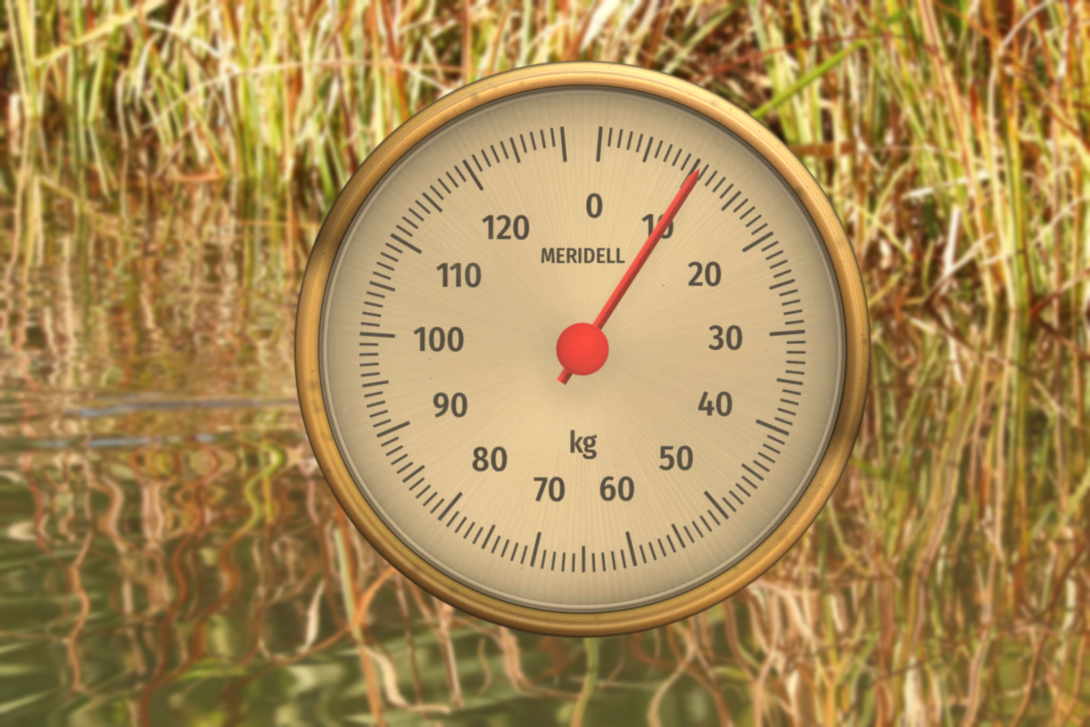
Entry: 10.5 kg
